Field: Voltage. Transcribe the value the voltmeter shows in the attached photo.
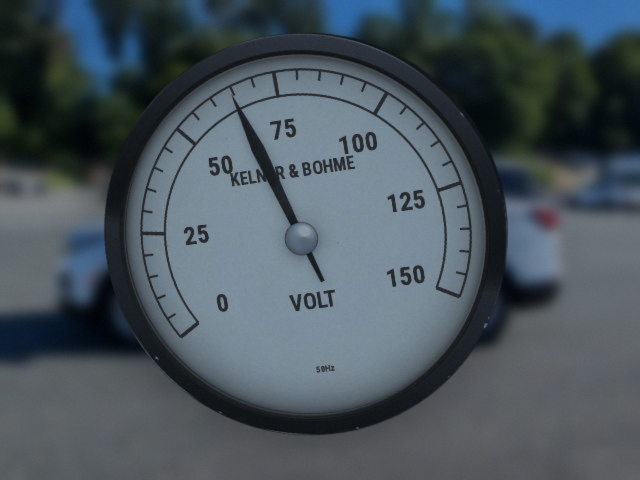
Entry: 65 V
